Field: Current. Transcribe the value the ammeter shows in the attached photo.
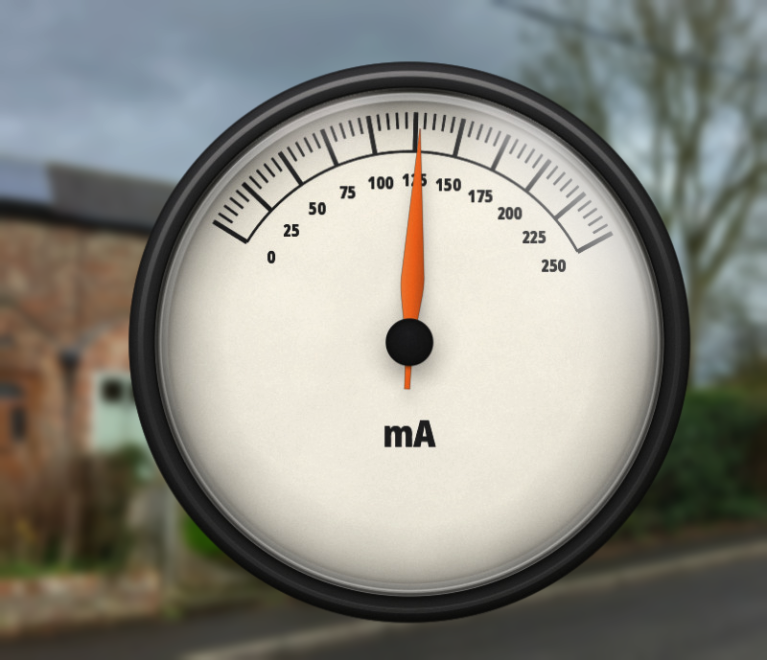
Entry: 127.5 mA
